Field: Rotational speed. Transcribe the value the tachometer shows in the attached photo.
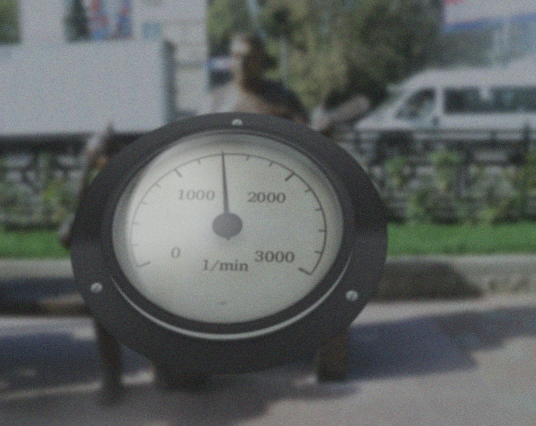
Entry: 1400 rpm
